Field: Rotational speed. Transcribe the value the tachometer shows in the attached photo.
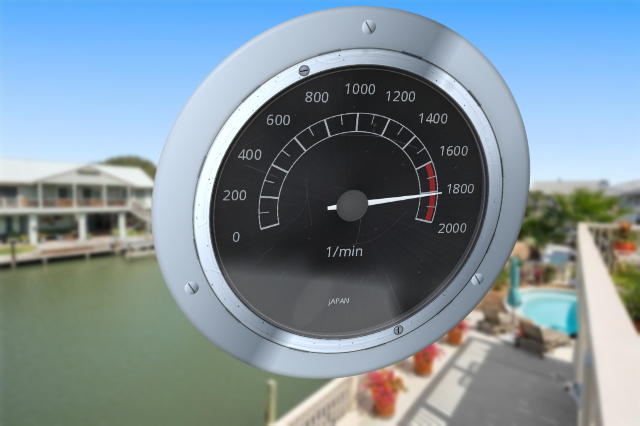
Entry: 1800 rpm
